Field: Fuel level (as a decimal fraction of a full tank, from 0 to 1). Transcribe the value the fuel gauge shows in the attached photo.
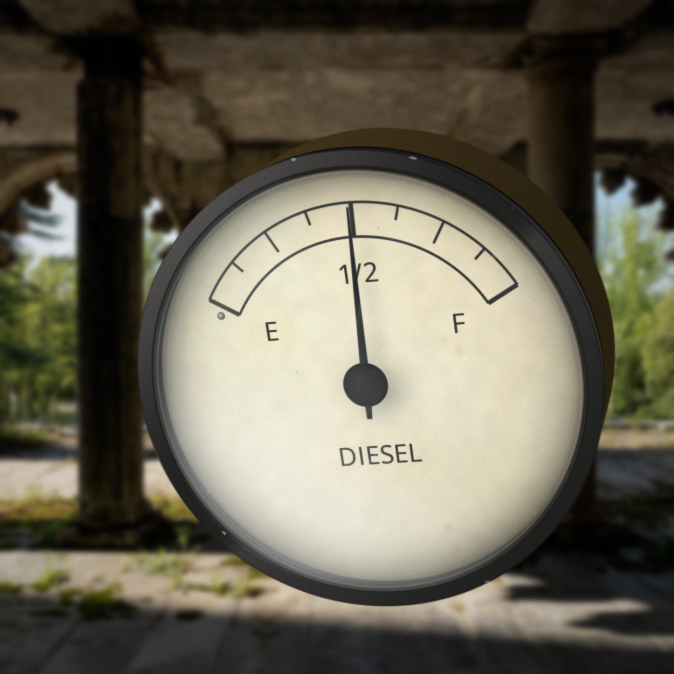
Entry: 0.5
